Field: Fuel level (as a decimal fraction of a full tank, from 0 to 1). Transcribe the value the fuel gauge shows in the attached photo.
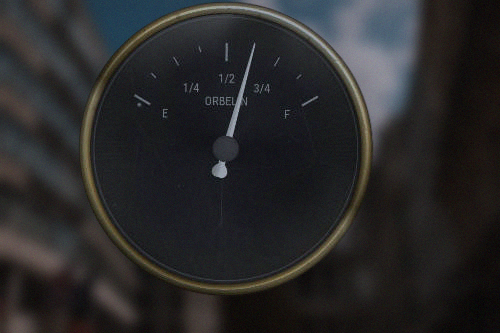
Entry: 0.625
